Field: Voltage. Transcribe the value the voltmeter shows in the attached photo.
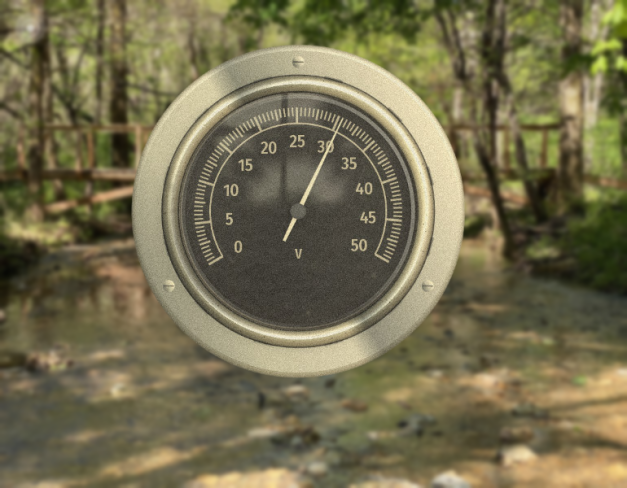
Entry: 30.5 V
